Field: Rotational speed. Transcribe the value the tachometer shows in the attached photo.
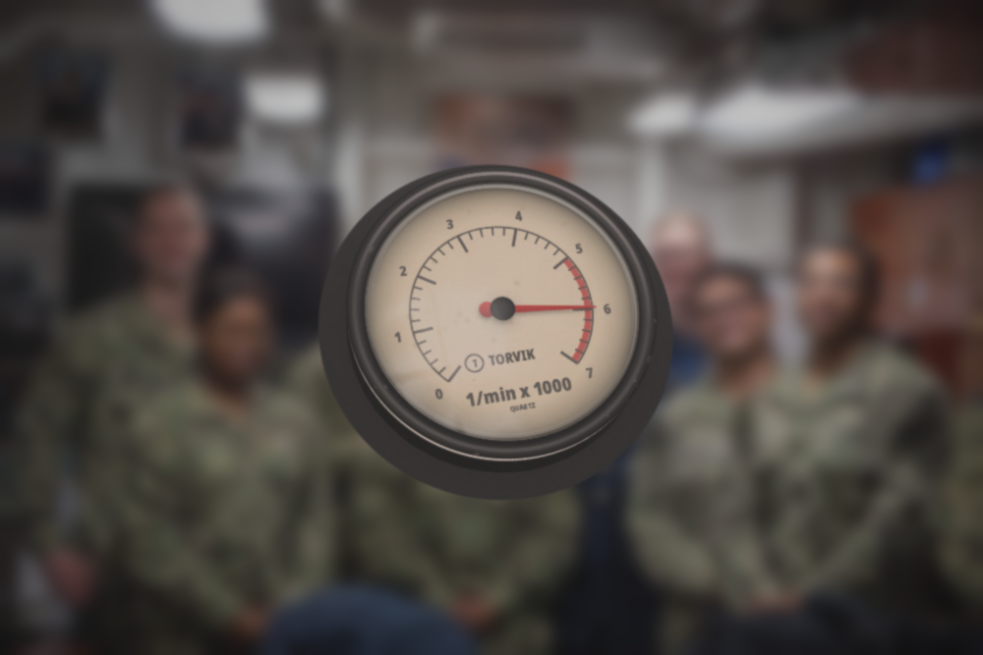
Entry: 6000 rpm
